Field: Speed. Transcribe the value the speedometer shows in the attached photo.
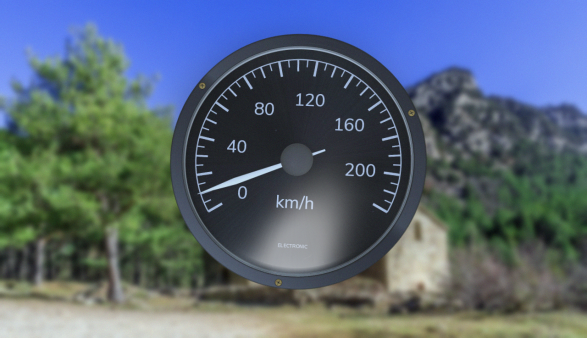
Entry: 10 km/h
